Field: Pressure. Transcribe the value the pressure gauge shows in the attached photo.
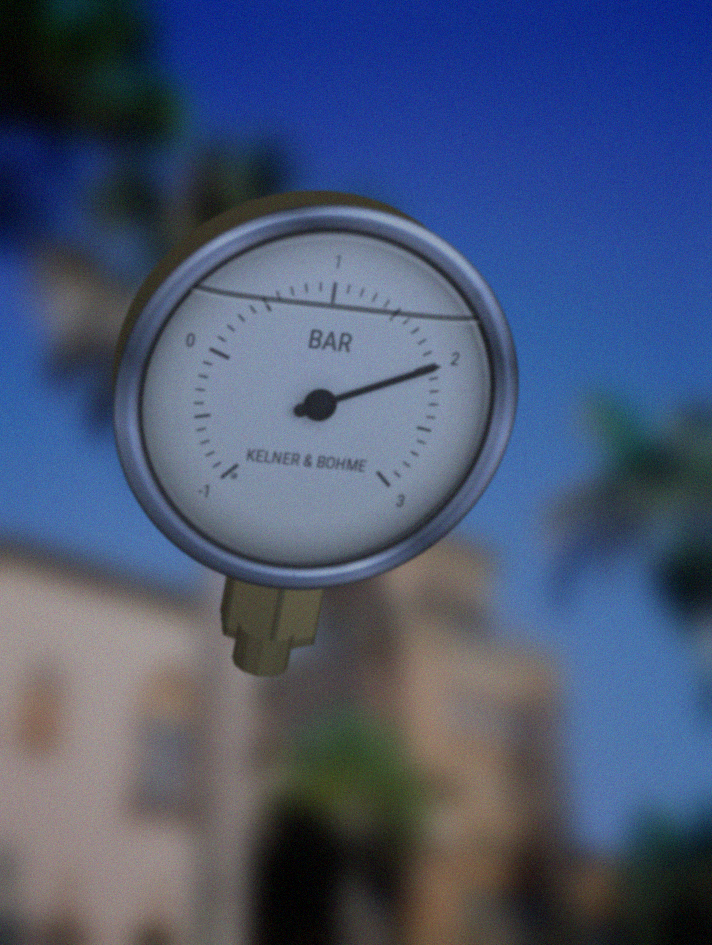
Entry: 2 bar
